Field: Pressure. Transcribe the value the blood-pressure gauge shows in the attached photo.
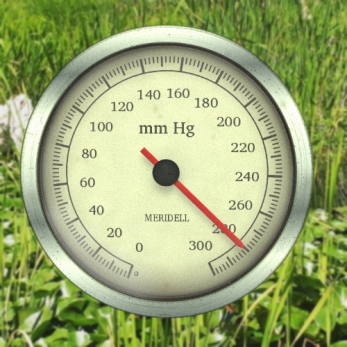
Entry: 280 mmHg
